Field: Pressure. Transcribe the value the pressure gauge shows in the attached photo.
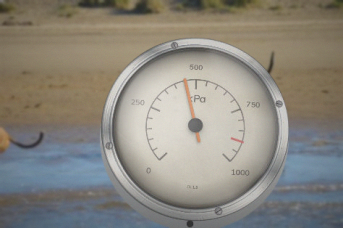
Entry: 450 kPa
